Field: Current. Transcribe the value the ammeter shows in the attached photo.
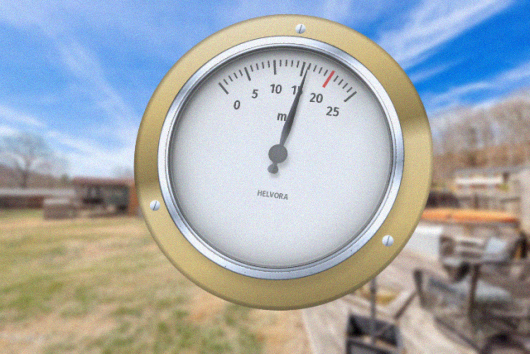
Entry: 16 mA
